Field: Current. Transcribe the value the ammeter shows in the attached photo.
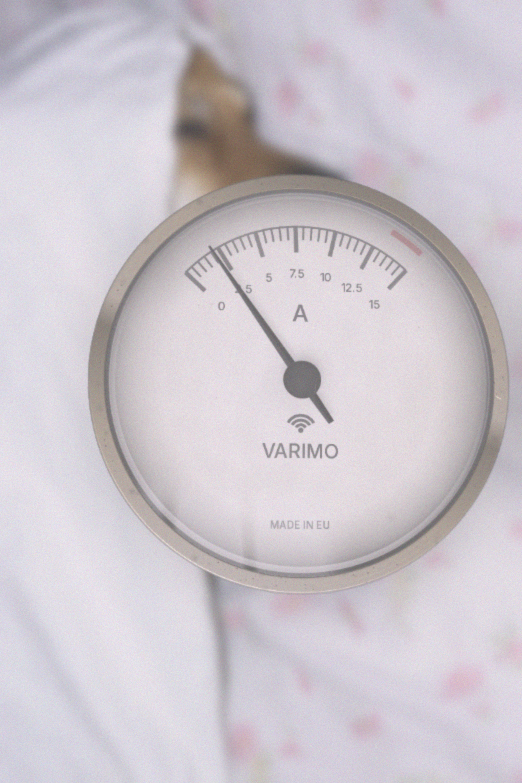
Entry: 2 A
